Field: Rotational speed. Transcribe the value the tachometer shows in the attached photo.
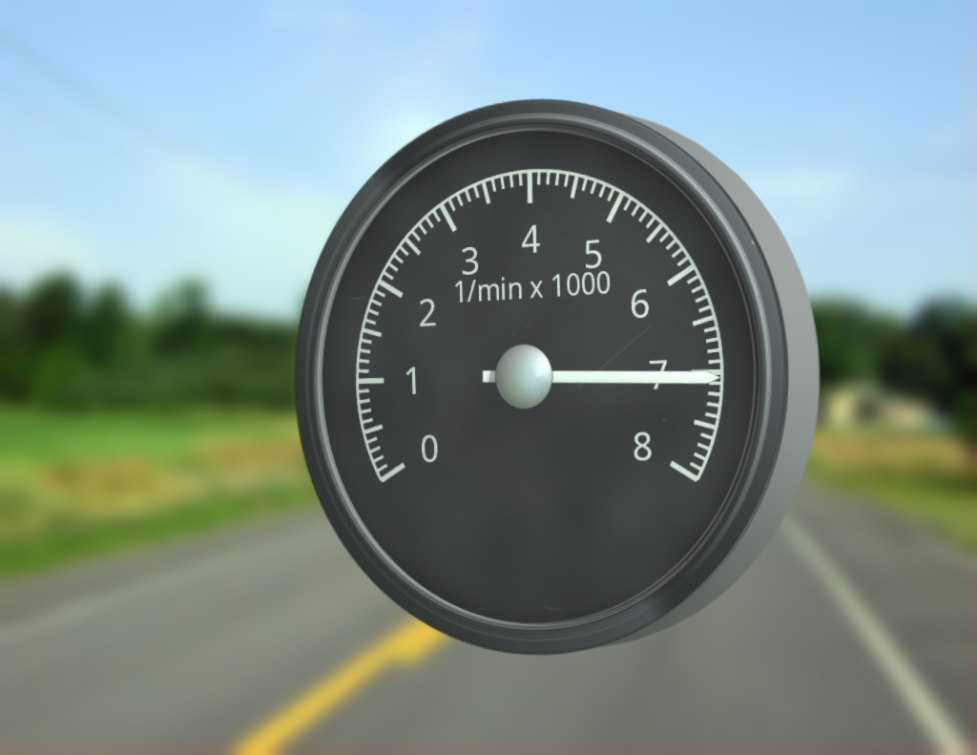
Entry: 7050 rpm
